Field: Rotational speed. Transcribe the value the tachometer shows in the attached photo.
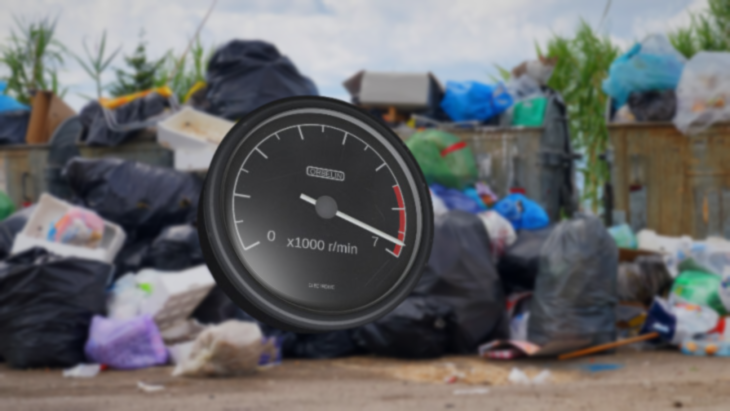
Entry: 6750 rpm
